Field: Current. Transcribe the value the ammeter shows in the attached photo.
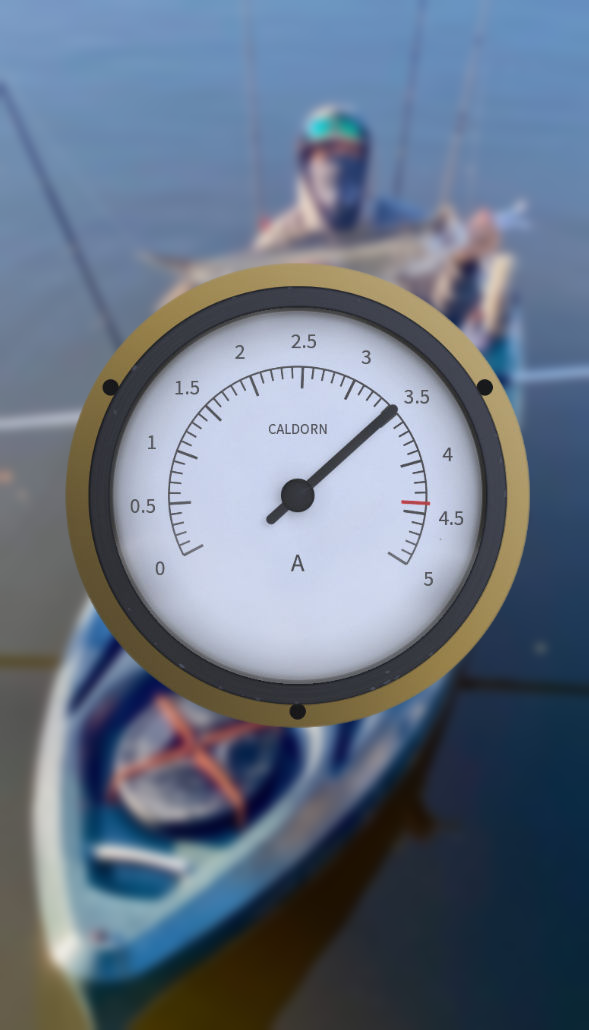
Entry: 3.45 A
